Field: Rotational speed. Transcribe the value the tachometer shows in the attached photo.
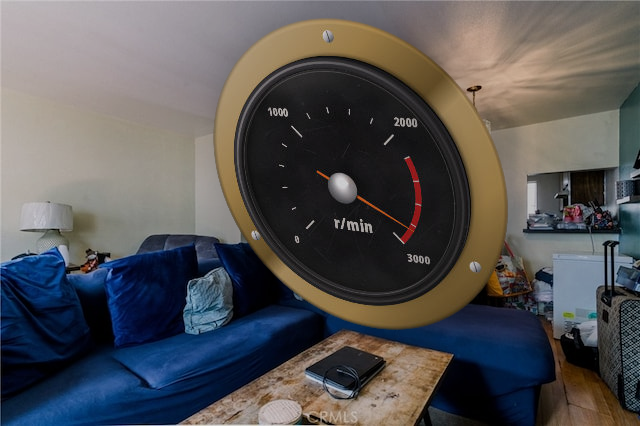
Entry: 2800 rpm
